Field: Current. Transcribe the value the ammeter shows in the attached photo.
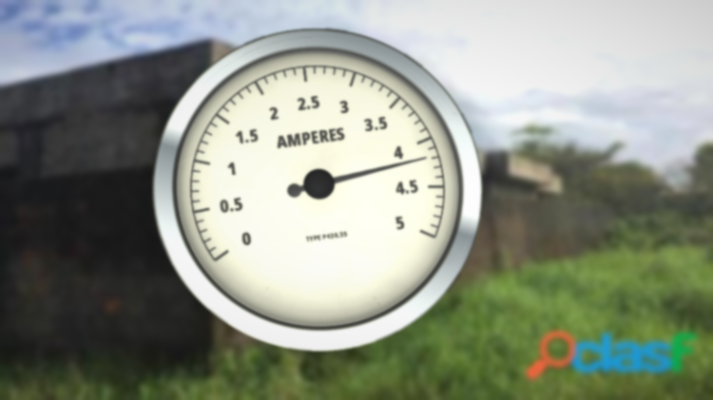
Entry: 4.2 A
